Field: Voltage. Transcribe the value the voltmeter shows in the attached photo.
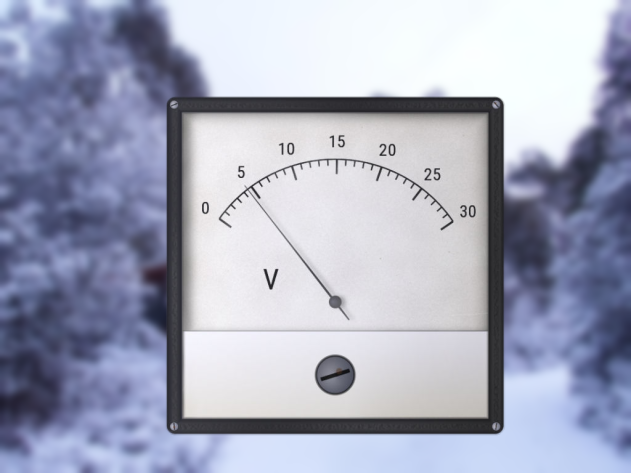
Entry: 4.5 V
